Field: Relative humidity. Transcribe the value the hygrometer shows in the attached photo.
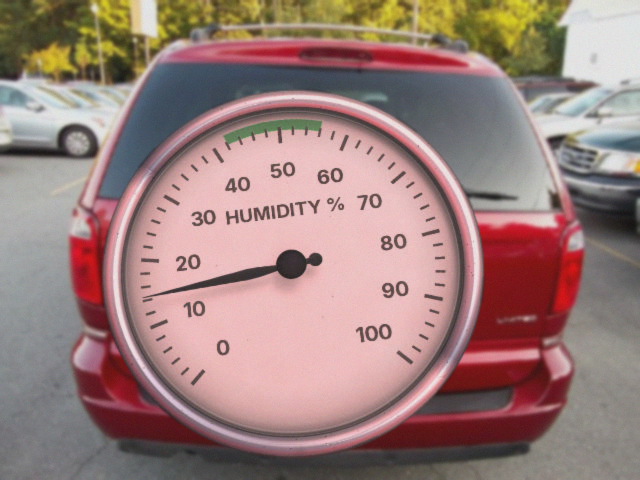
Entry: 14 %
